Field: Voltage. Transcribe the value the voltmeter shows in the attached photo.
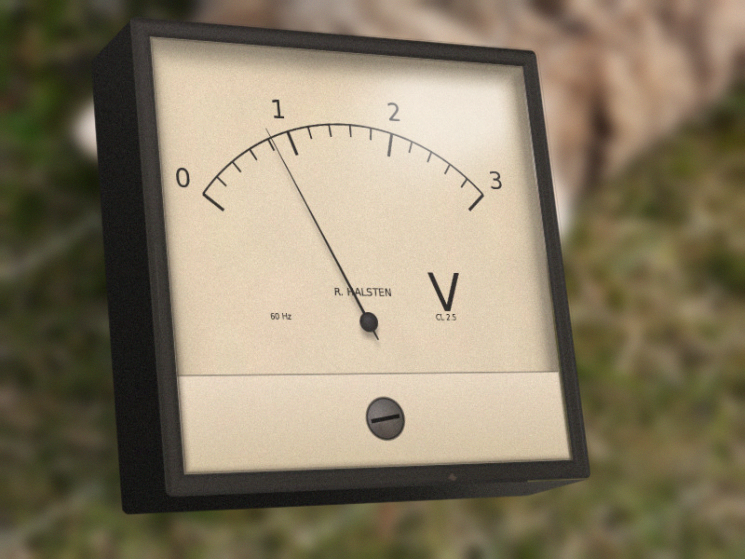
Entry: 0.8 V
